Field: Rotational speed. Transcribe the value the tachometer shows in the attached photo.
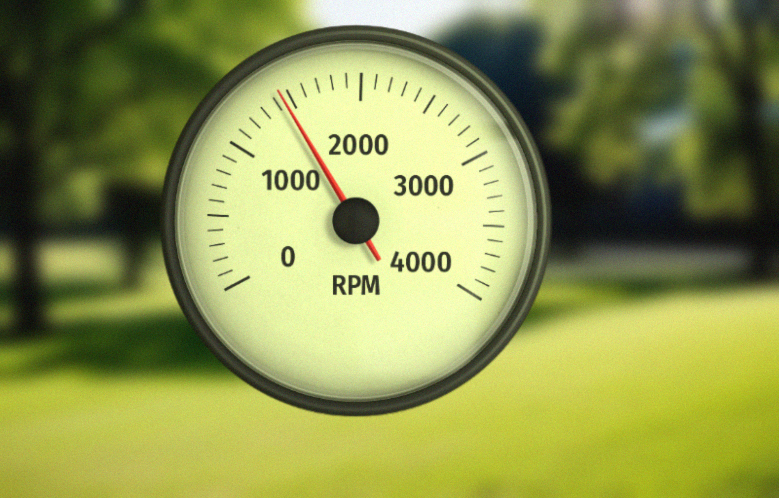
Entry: 1450 rpm
